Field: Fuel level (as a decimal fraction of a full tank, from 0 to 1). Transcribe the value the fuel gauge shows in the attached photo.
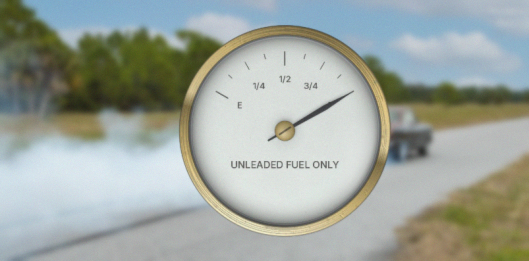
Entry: 1
